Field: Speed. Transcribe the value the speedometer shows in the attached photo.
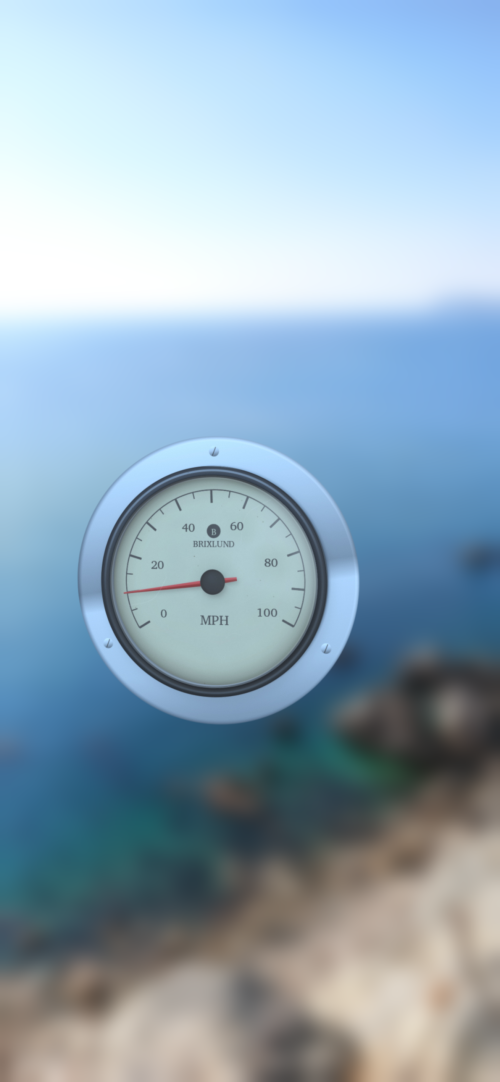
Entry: 10 mph
